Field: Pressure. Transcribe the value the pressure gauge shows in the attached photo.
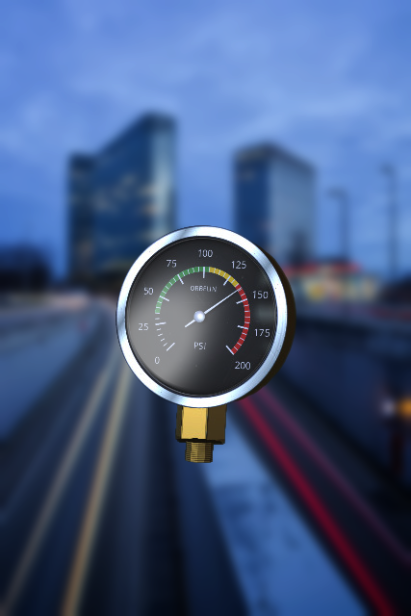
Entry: 140 psi
